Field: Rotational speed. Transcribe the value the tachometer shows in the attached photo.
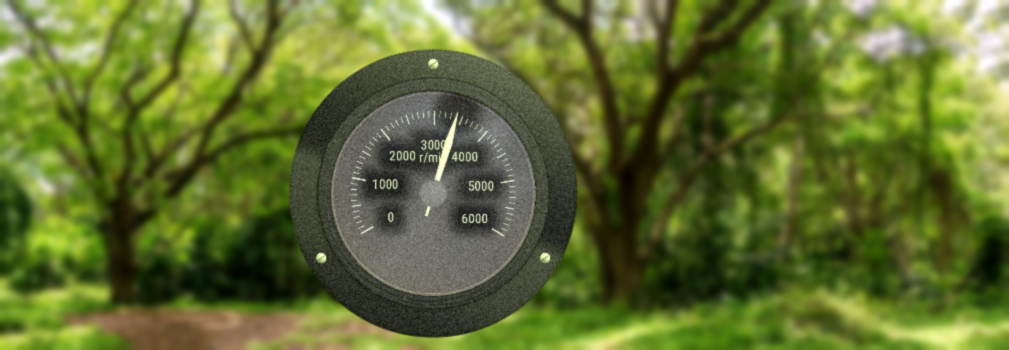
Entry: 3400 rpm
